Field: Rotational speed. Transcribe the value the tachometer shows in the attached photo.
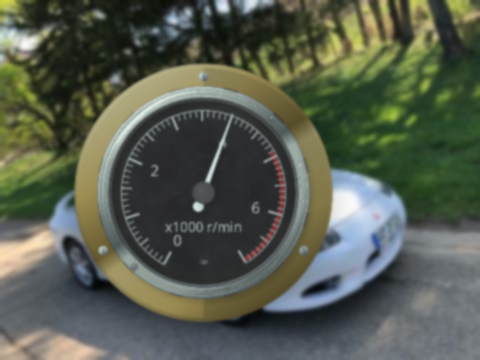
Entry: 4000 rpm
